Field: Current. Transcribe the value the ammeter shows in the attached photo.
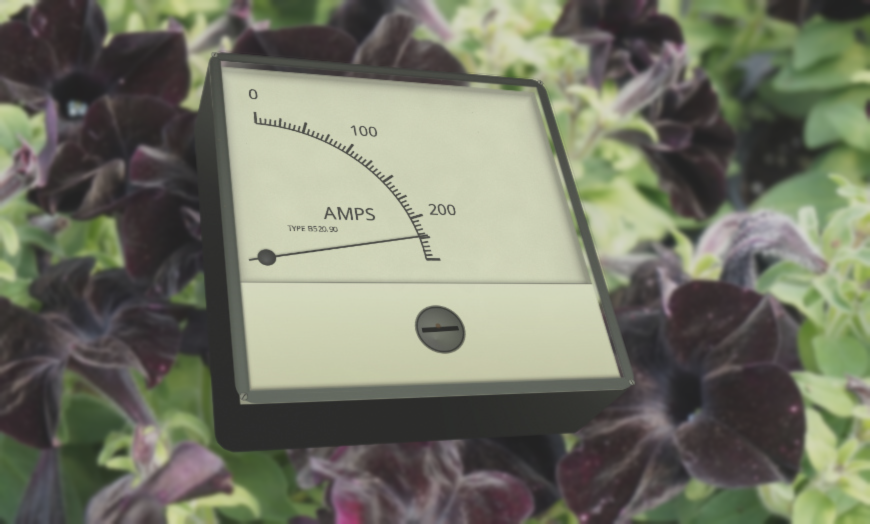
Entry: 225 A
